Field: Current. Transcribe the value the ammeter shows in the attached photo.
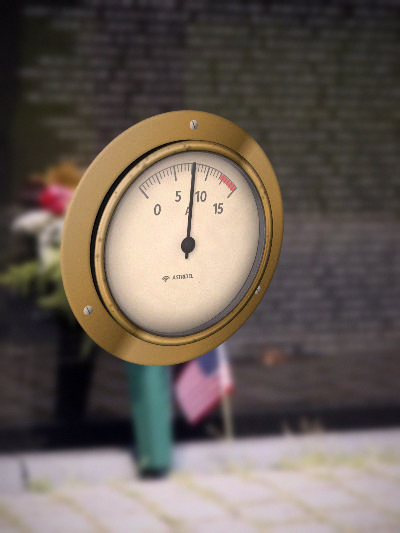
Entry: 7.5 A
